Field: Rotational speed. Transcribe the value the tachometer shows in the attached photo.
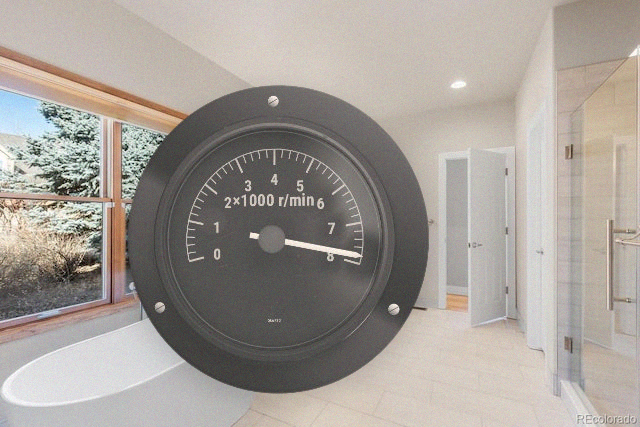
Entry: 7800 rpm
